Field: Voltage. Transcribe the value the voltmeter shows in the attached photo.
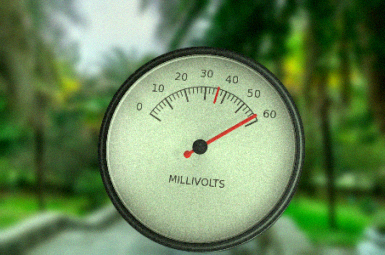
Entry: 58 mV
